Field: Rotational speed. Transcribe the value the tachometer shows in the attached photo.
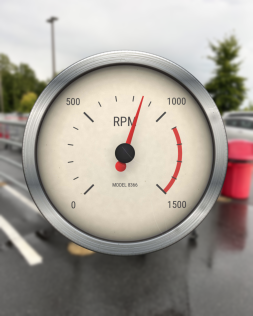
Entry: 850 rpm
